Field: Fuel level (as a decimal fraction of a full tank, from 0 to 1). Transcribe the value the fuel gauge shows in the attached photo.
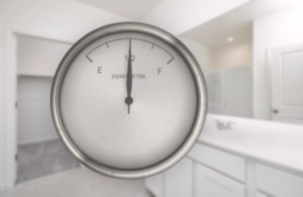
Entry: 0.5
